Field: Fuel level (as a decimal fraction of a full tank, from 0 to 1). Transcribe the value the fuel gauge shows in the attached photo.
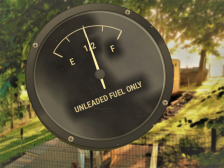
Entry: 0.5
